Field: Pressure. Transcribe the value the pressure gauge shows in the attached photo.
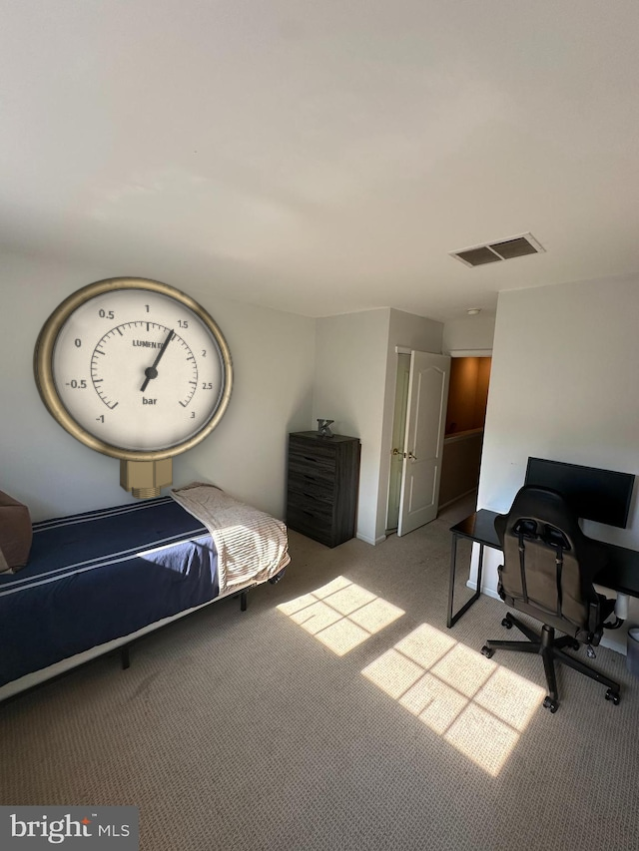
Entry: 1.4 bar
